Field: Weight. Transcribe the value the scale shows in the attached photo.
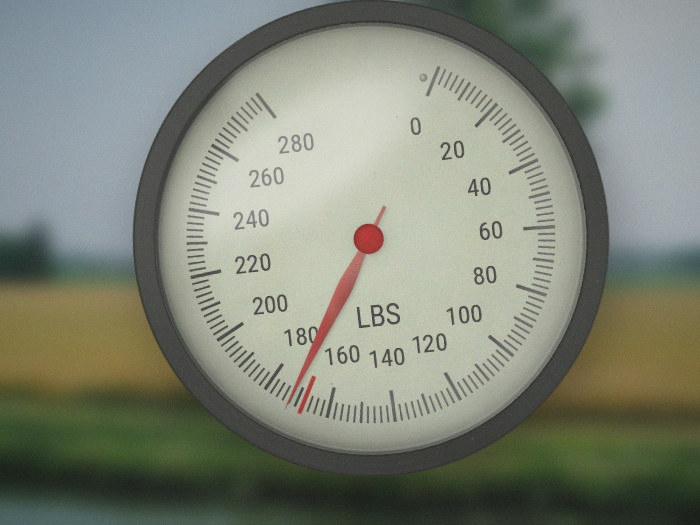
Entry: 172 lb
